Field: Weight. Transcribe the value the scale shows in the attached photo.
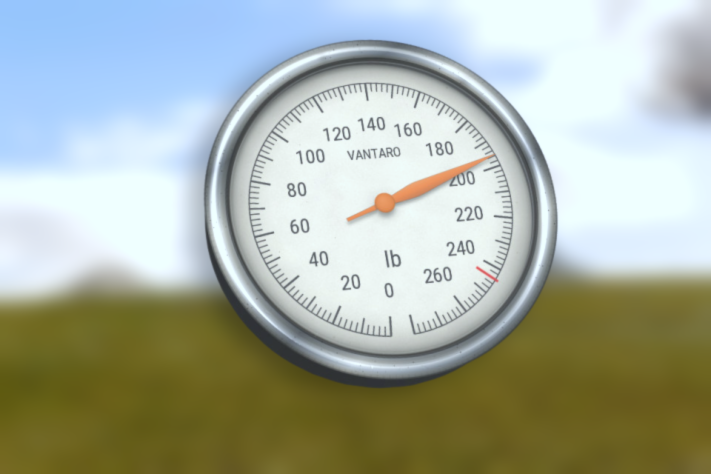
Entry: 196 lb
